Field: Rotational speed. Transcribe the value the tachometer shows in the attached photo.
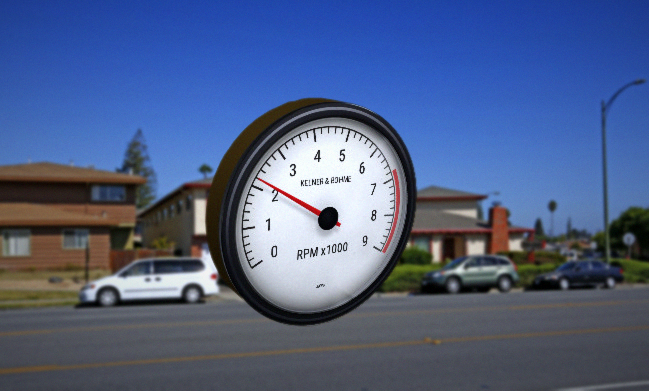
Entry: 2200 rpm
